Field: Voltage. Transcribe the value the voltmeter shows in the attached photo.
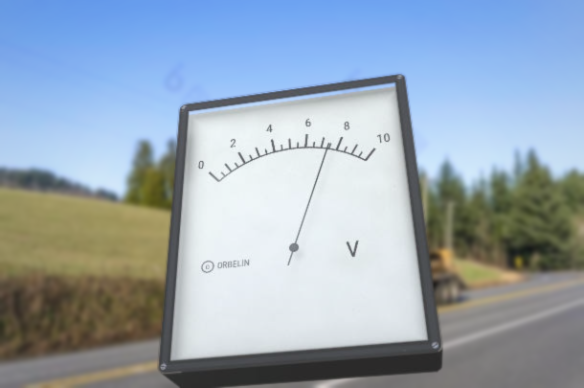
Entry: 7.5 V
